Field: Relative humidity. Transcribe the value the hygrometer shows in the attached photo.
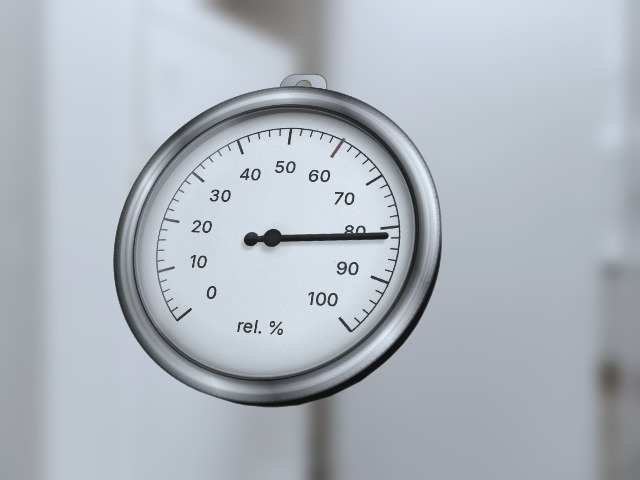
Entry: 82 %
